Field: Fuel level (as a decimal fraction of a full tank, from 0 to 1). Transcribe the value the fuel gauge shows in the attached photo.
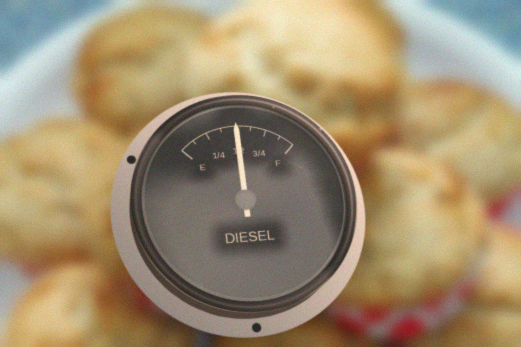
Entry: 0.5
